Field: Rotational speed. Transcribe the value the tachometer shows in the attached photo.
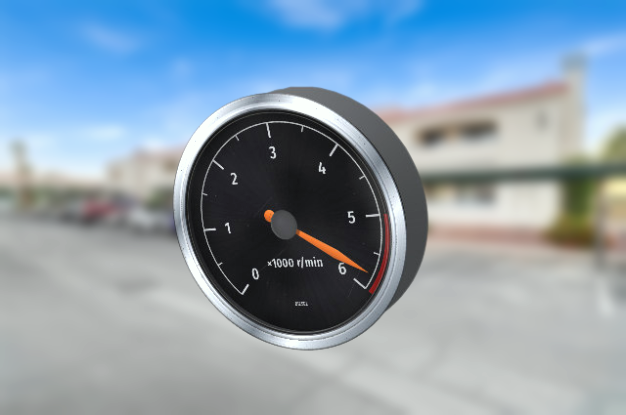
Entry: 5750 rpm
